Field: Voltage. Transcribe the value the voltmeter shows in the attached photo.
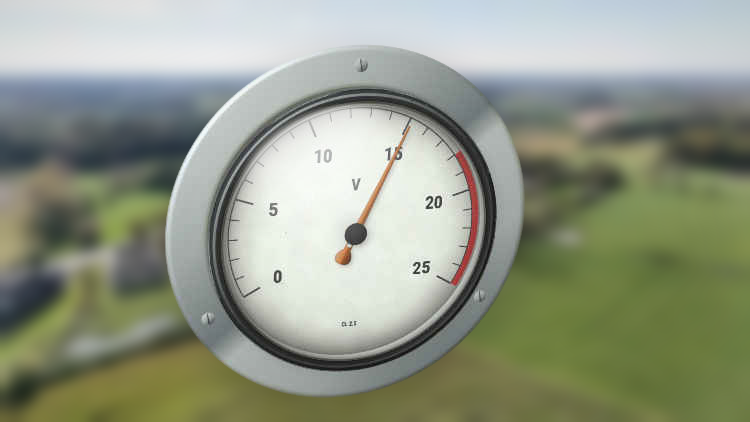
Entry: 15 V
